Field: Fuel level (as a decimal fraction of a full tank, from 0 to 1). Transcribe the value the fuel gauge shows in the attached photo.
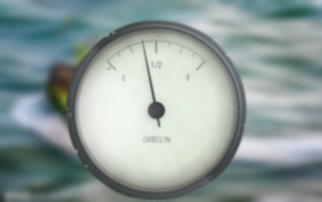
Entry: 0.375
